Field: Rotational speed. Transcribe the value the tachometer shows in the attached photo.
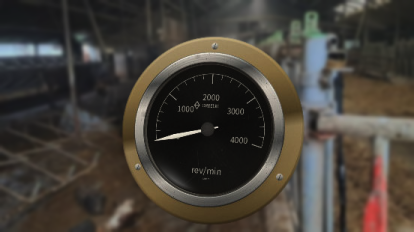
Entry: 0 rpm
